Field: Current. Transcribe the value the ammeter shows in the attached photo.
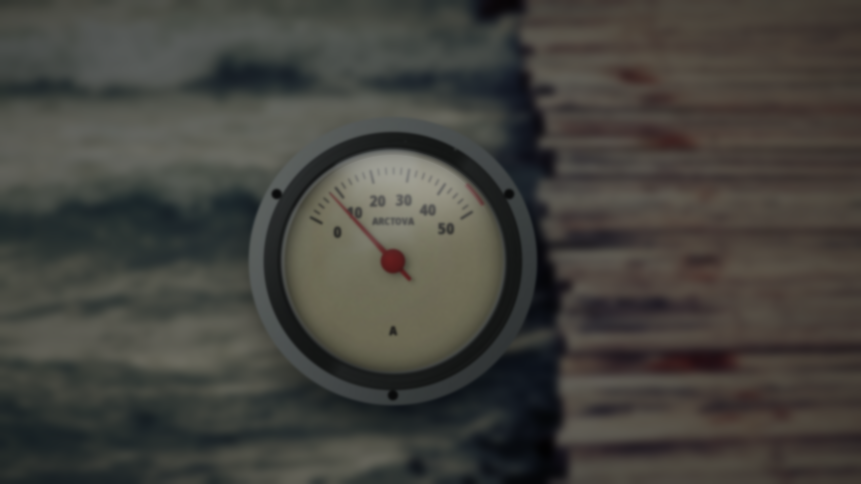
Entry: 8 A
